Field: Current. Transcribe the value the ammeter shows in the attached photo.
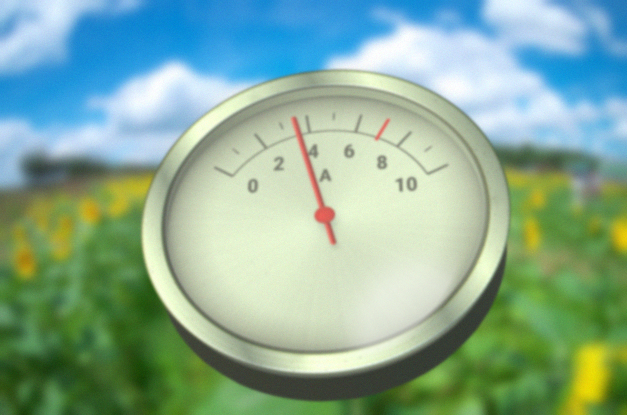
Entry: 3.5 A
